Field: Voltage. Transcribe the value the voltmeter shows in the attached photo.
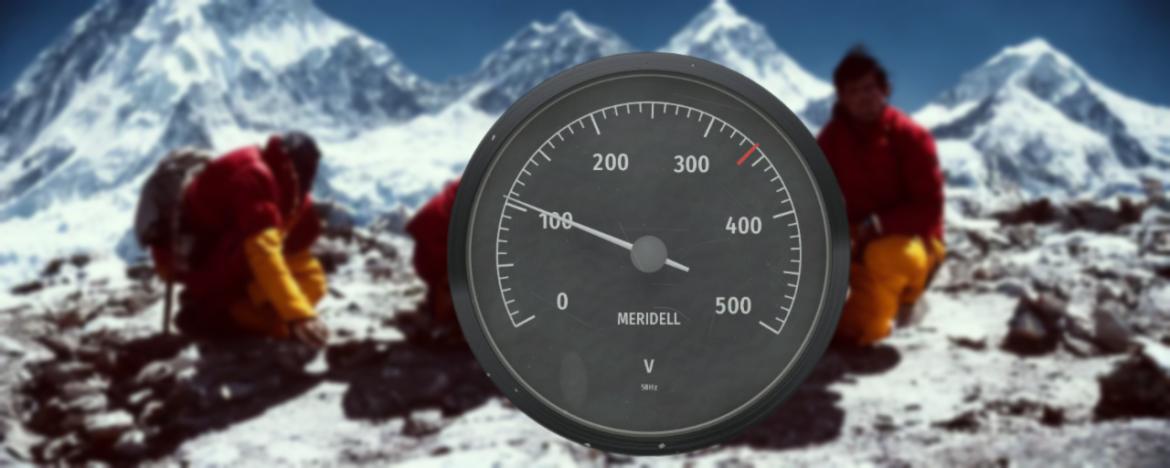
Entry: 105 V
